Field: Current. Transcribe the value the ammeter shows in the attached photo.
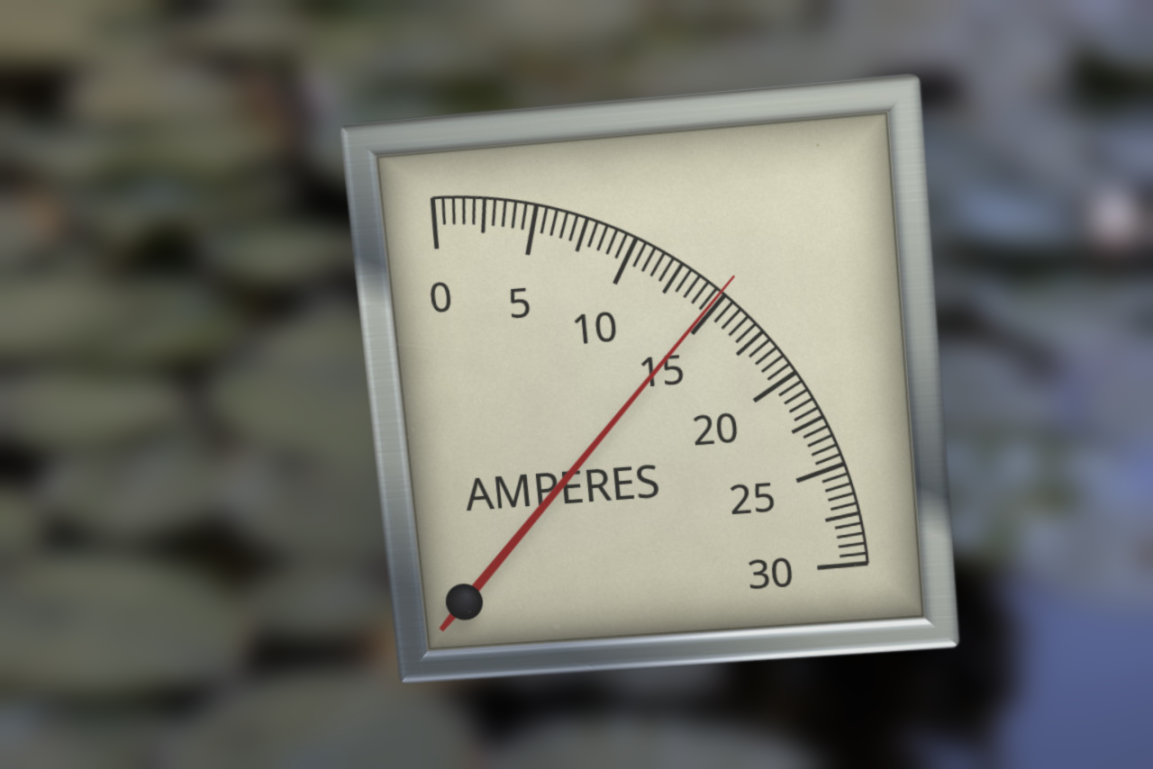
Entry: 14.75 A
